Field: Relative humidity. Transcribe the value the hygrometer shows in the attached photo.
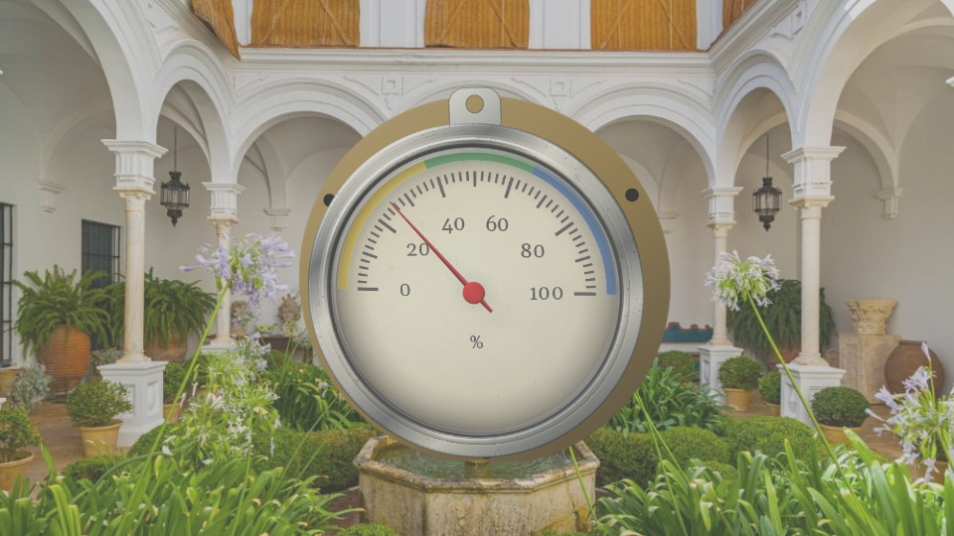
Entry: 26 %
